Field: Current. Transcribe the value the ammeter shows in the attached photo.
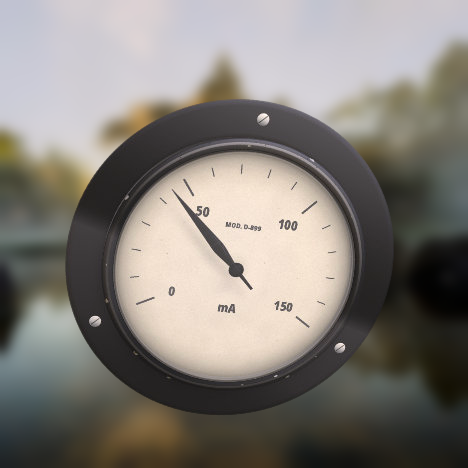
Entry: 45 mA
